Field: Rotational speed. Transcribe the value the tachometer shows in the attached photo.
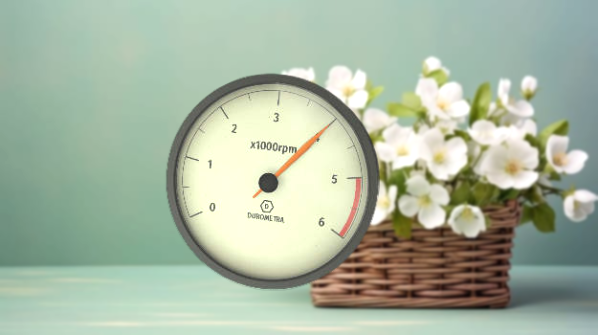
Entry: 4000 rpm
